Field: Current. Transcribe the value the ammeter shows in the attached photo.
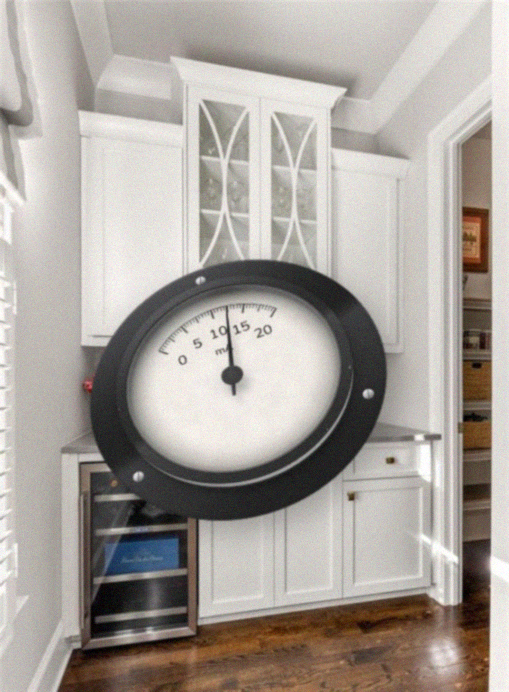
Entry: 12.5 mA
